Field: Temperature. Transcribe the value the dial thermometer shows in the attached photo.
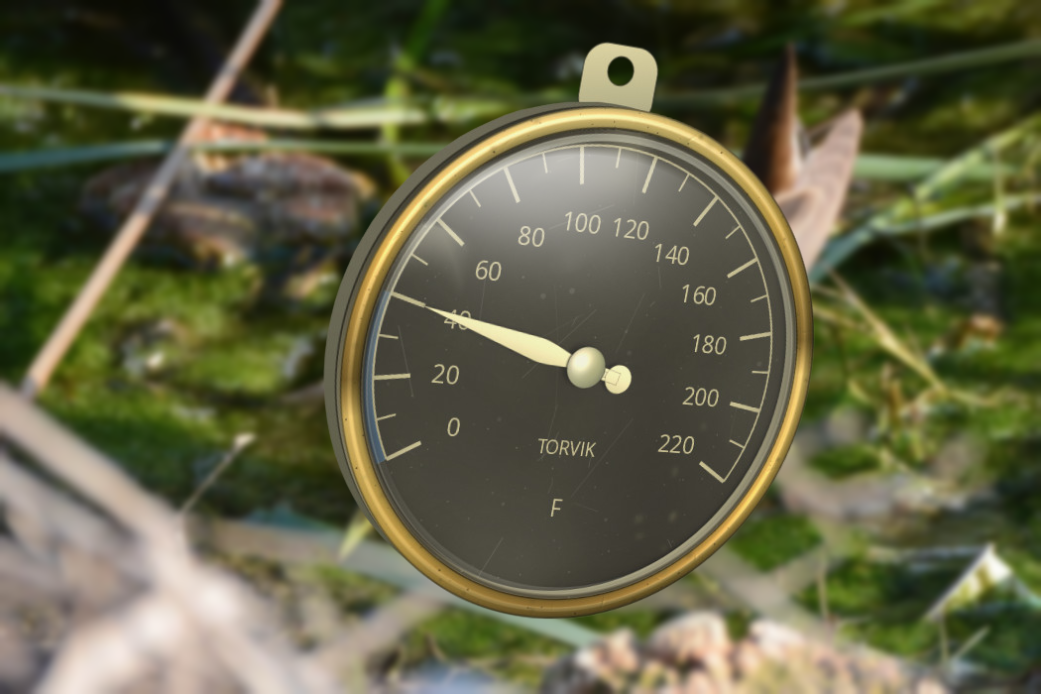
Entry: 40 °F
